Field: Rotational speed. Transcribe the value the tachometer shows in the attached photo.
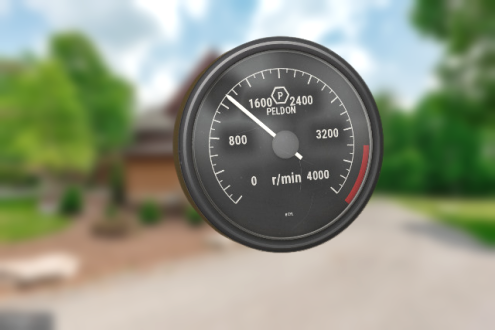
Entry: 1300 rpm
